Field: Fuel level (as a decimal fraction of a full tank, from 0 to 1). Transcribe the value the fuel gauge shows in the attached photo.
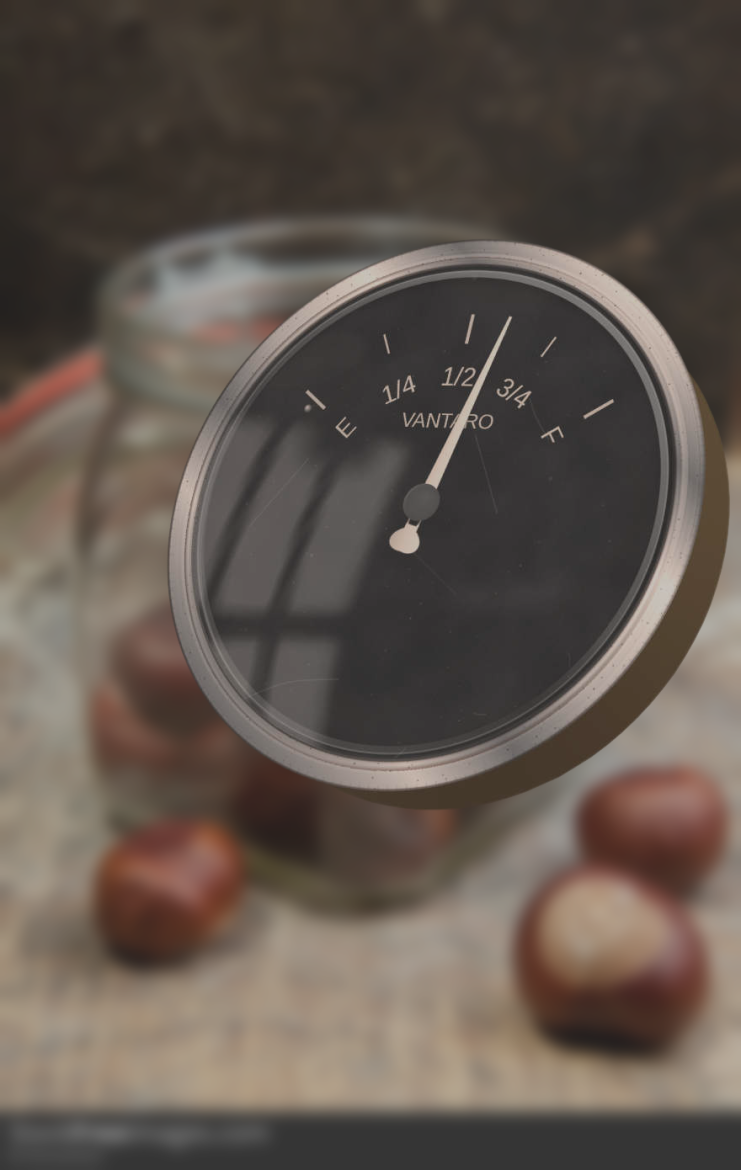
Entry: 0.625
